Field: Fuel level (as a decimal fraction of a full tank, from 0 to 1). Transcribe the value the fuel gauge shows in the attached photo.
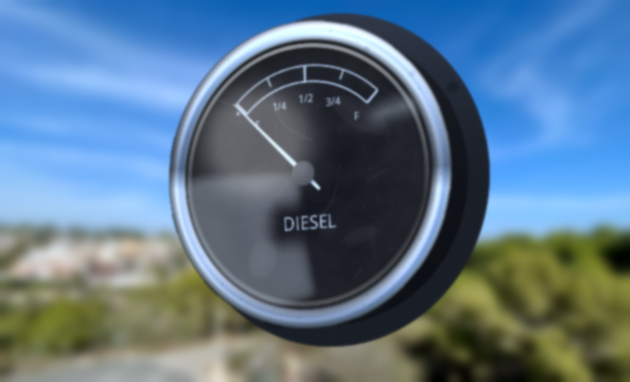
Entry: 0
